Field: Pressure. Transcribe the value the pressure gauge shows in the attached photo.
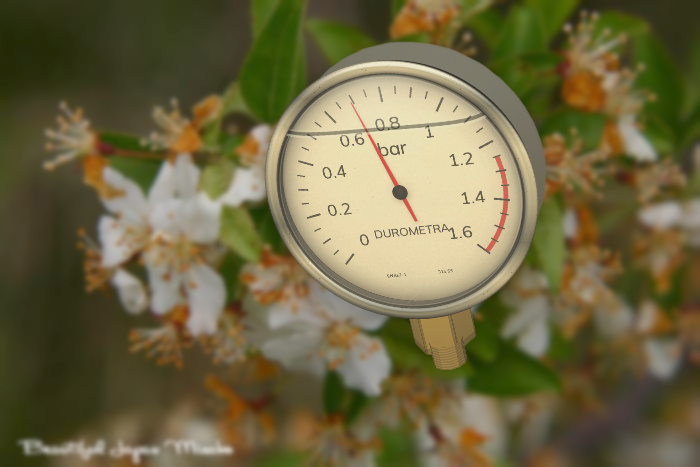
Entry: 0.7 bar
